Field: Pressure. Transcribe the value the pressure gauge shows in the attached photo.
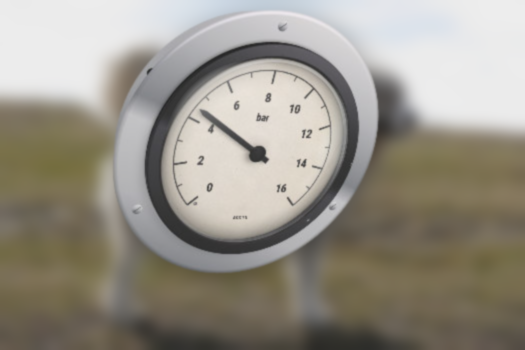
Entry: 4.5 bar
